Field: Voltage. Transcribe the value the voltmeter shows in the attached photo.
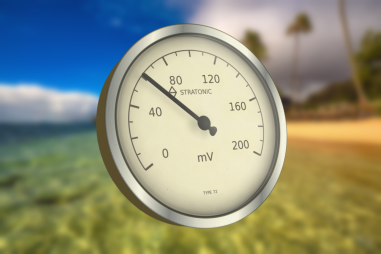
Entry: 60 mV
